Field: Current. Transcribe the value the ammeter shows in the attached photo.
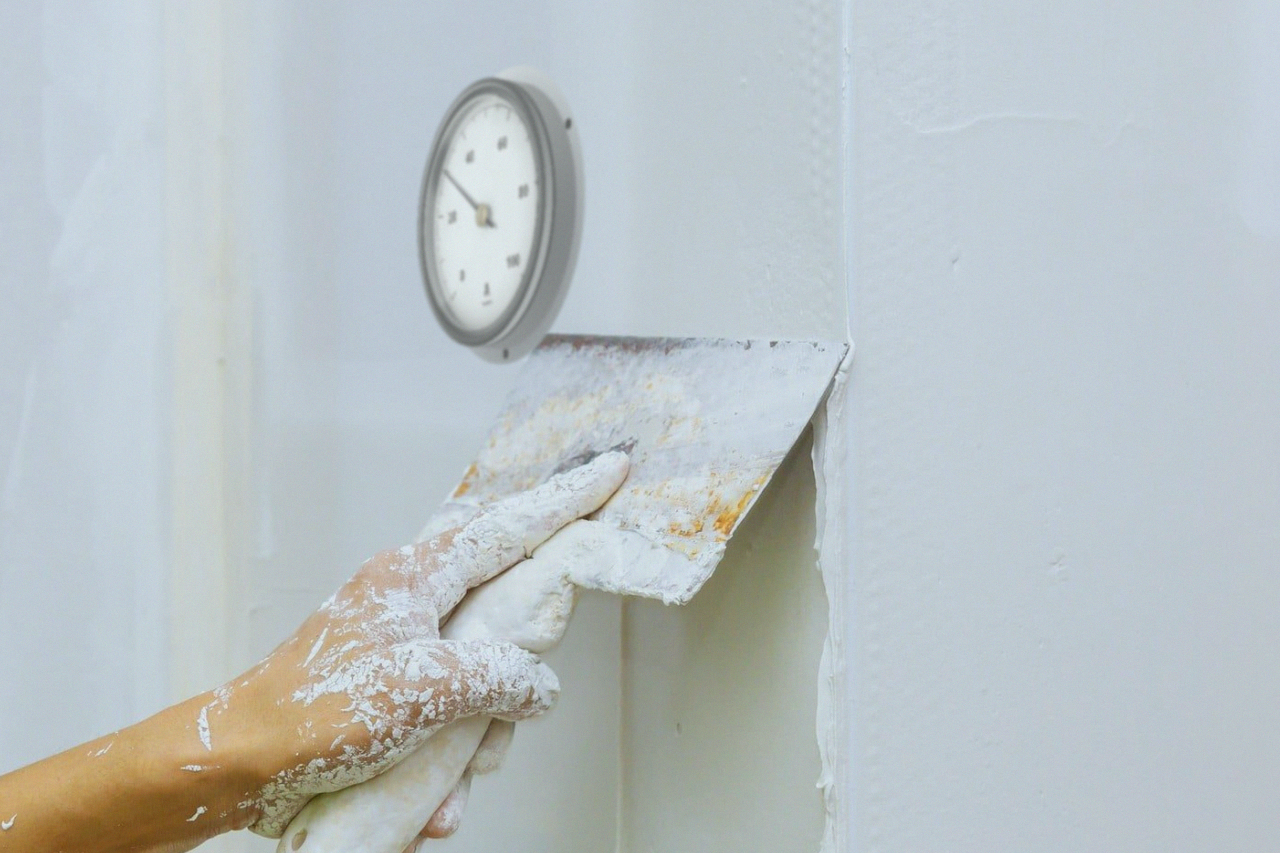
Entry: 30 A
